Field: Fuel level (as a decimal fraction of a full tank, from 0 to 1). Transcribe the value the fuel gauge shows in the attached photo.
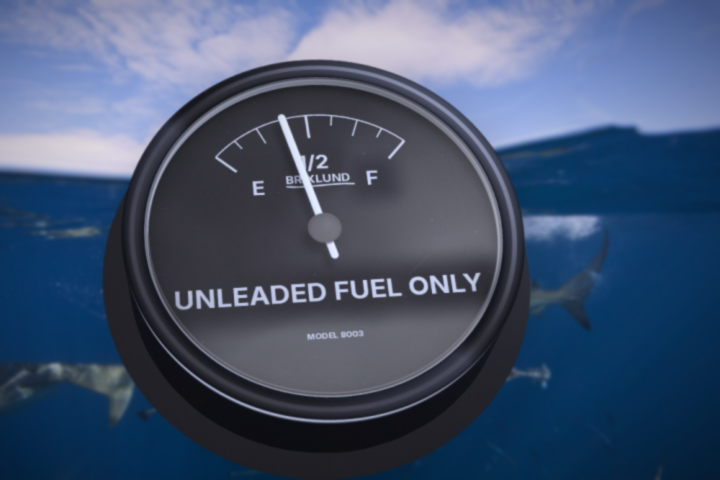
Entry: 0.375
